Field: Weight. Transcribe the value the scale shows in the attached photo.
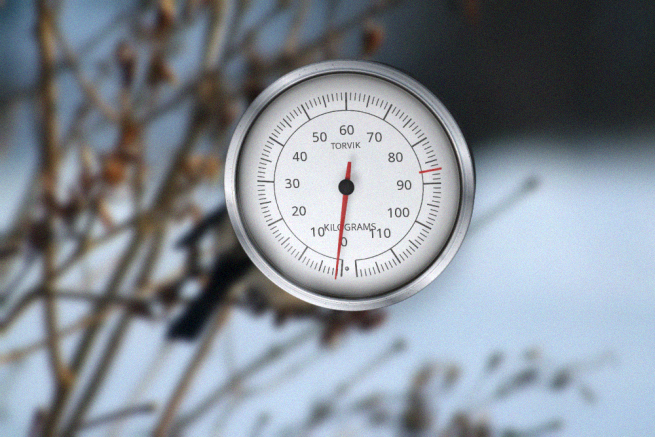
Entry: 1 kg
